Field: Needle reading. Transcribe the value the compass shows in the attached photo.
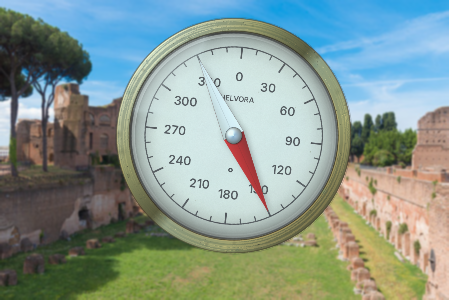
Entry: 150 °
